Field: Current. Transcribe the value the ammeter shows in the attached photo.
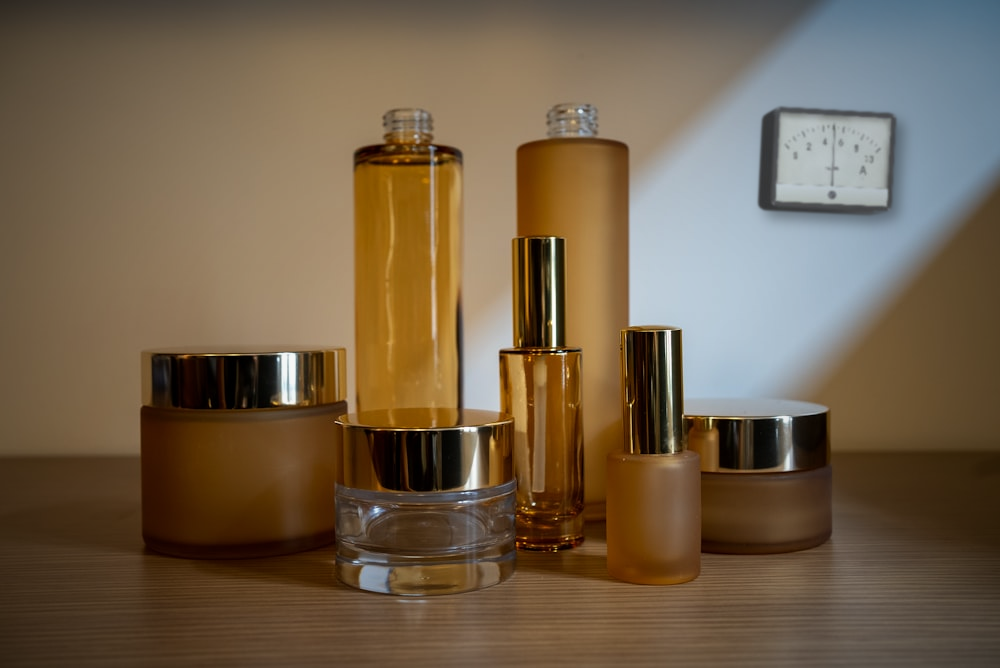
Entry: 5 A
